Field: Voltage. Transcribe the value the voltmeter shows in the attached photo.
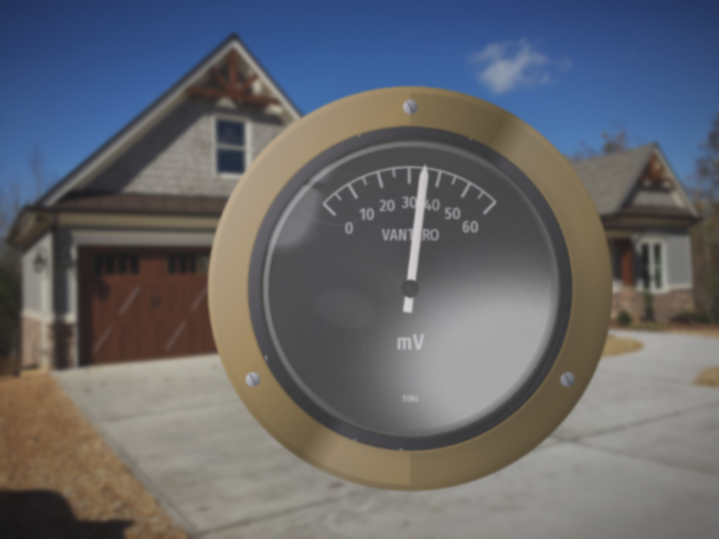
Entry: 35 mV
